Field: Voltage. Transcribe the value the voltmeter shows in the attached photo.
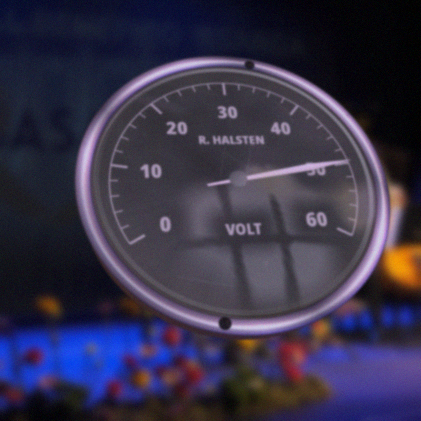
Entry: 50 V
